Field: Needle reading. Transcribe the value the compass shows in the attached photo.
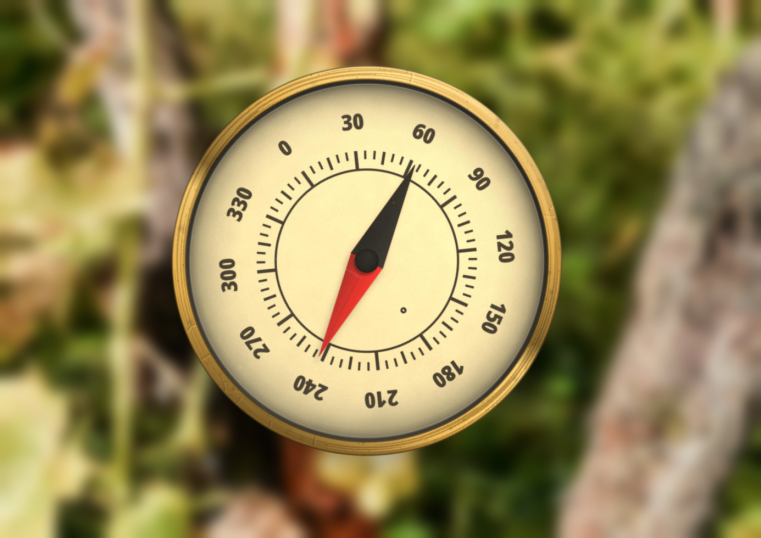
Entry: 242.5 °
